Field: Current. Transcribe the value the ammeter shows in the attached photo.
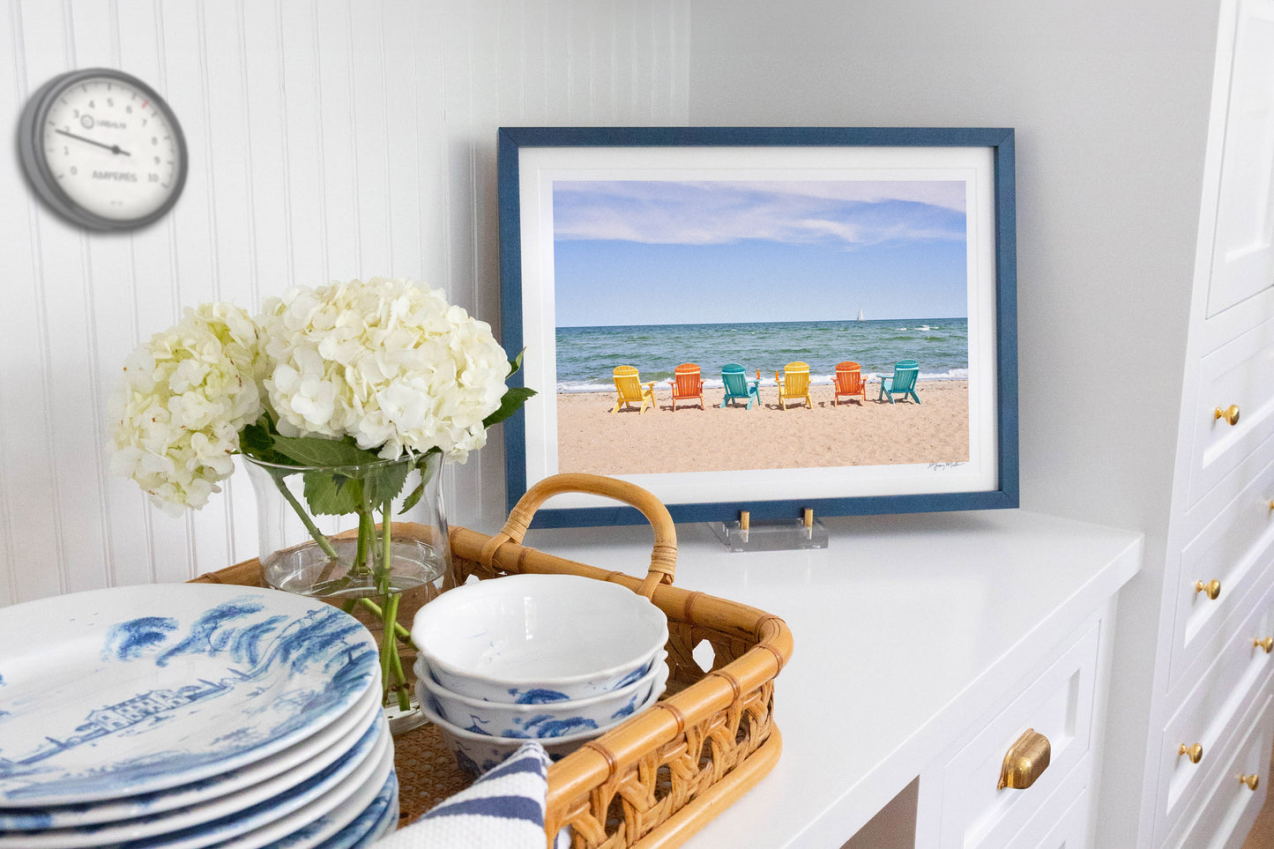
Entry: 1.75 A
